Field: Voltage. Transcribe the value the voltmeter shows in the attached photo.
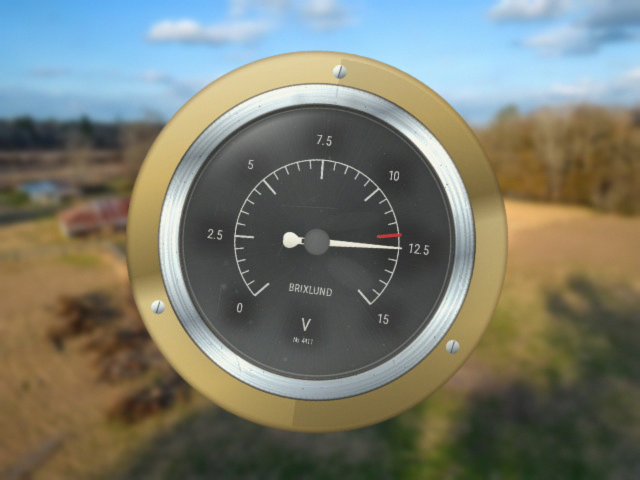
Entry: 12.5 V
